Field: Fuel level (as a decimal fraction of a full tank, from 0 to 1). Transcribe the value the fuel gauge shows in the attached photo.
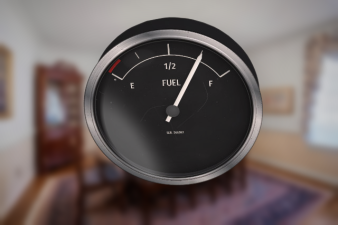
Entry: 0.75
